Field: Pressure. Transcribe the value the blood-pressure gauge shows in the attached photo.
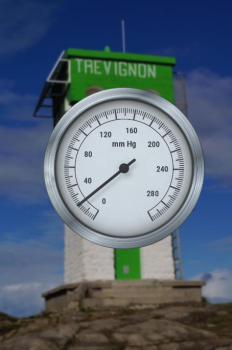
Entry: 20 mmHg
